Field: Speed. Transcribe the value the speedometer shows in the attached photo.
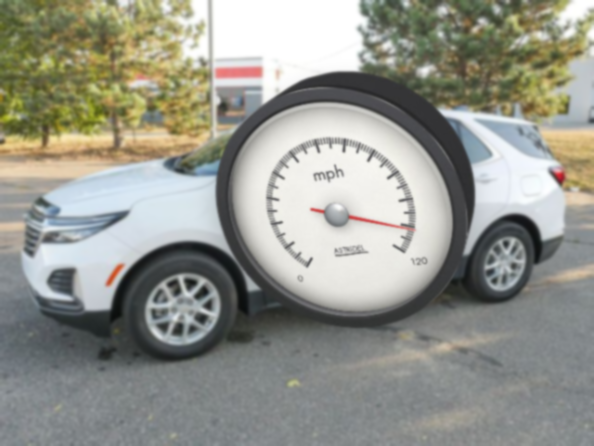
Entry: 110 mph
